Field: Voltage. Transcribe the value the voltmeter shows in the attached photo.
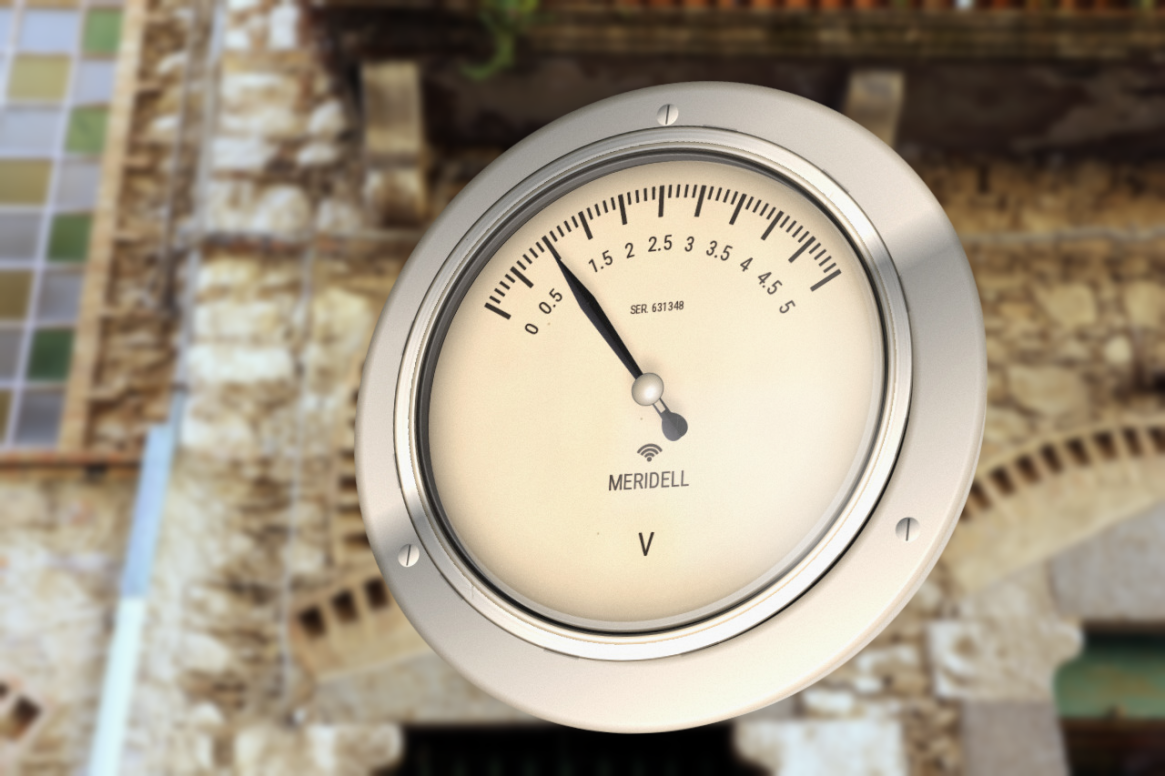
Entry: 1 V
